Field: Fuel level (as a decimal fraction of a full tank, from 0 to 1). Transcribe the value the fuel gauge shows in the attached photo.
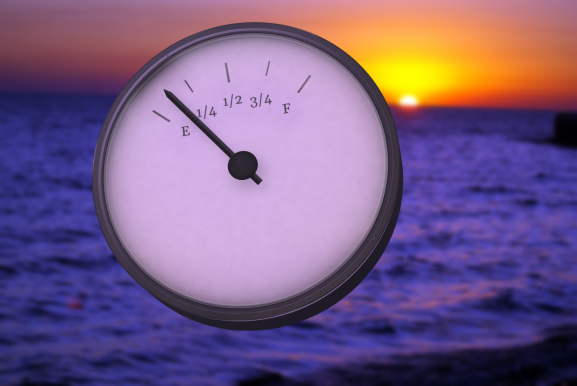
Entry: 0.125
